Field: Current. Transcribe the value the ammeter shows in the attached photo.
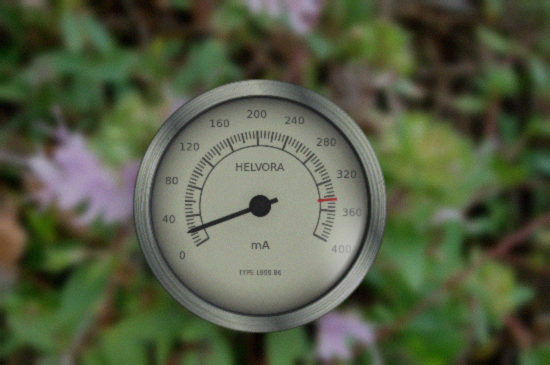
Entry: 20 mA
